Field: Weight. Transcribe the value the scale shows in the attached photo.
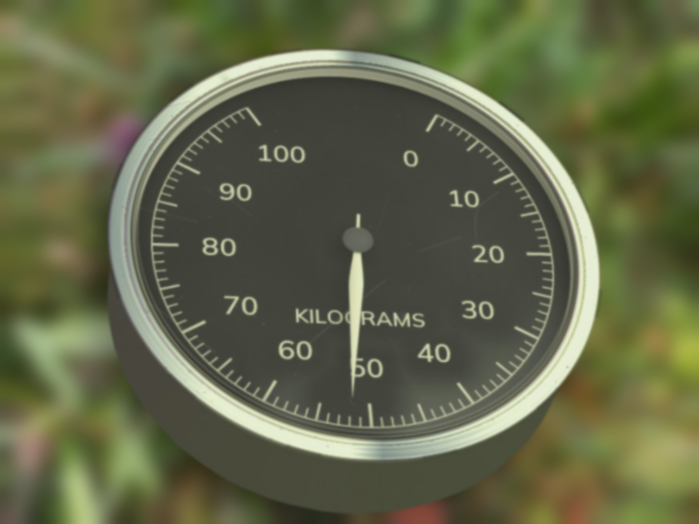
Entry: 52 kg
